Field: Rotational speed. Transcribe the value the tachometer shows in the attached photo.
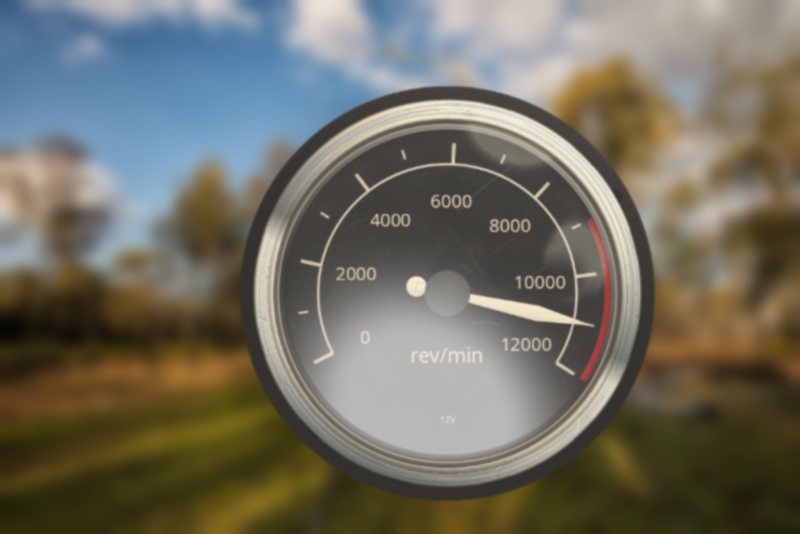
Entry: 11000 rpm
